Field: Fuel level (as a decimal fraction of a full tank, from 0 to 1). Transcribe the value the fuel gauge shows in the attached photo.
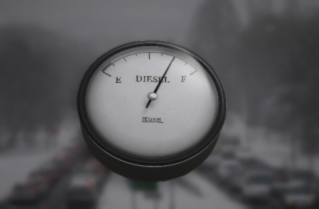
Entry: 0.75
